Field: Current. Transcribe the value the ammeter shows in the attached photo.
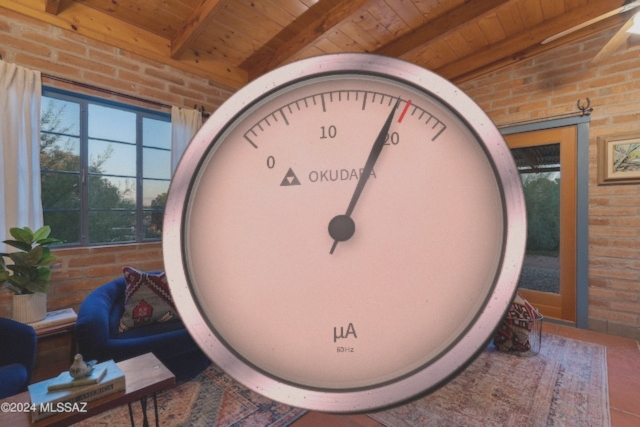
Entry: 19 µA
